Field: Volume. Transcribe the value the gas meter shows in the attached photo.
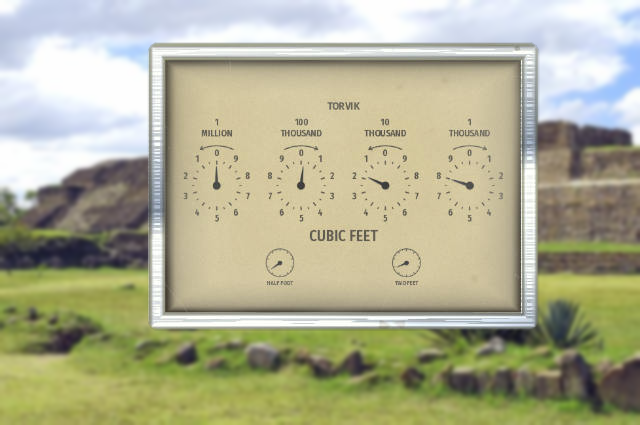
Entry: 1800 ft³
